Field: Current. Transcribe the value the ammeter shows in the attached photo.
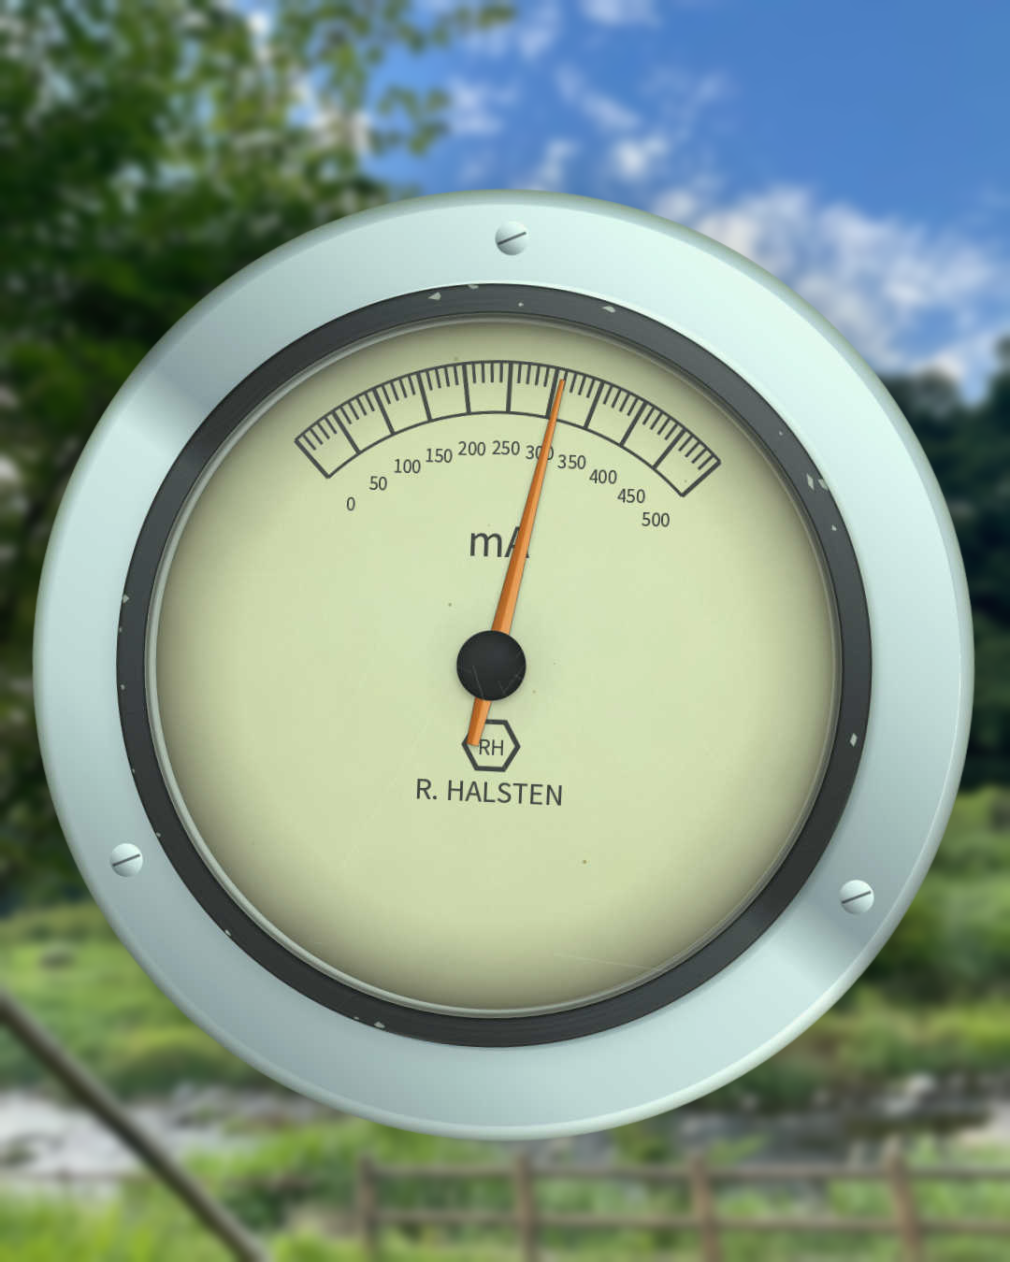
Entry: 310 mA
